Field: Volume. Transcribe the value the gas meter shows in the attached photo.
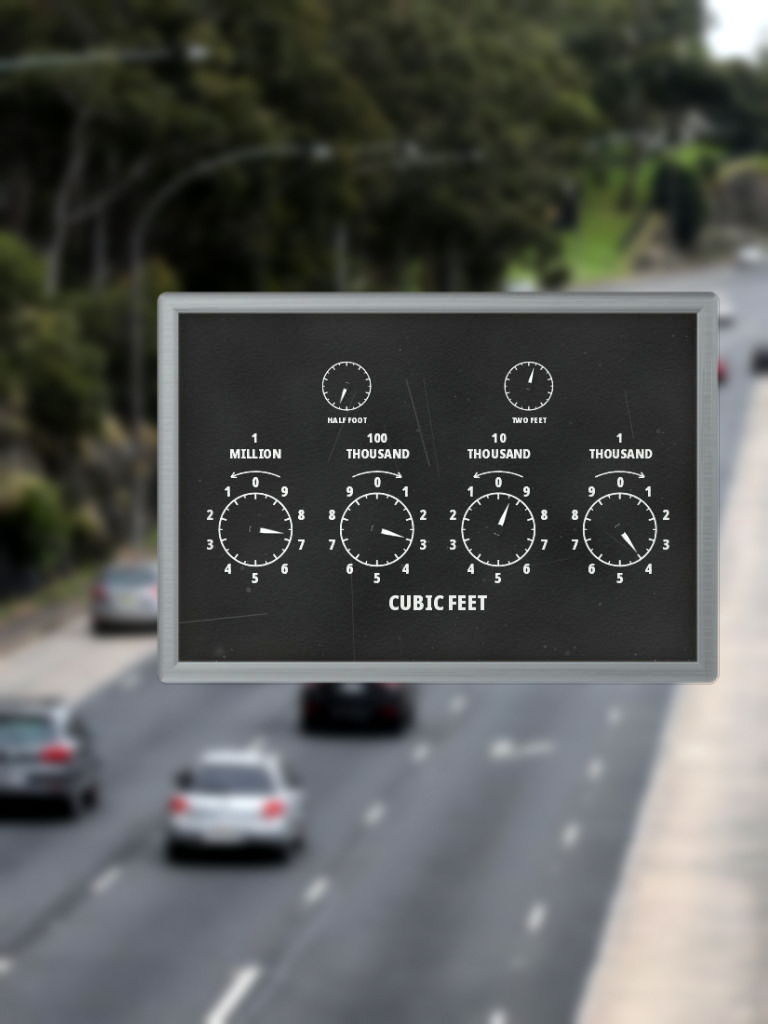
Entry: 729400 ft³
